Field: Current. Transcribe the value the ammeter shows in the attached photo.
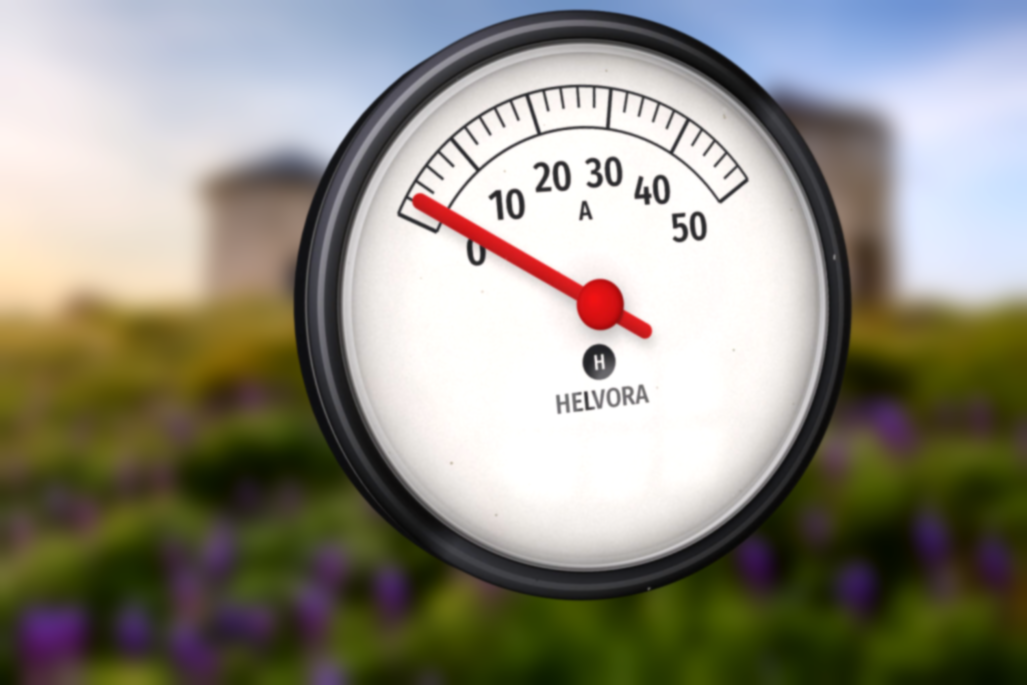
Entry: 2 A
